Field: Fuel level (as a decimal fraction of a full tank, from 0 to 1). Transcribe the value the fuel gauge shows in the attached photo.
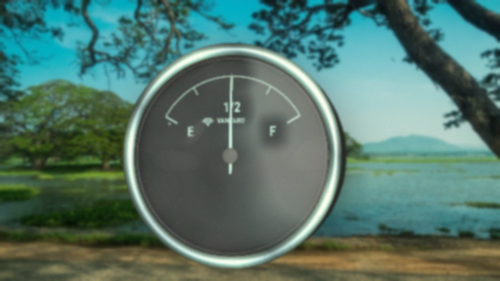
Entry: 0.5
